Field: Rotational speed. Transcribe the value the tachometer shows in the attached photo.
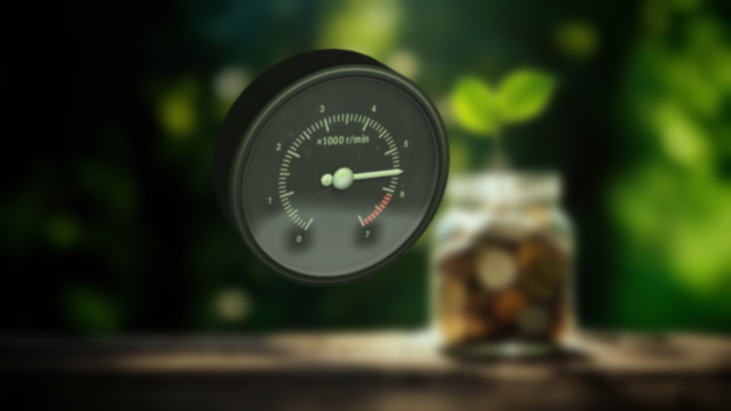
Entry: 5500 rpm
